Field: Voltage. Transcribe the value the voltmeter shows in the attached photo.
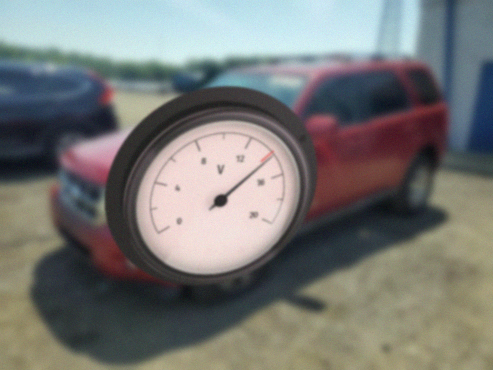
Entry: 14 V
